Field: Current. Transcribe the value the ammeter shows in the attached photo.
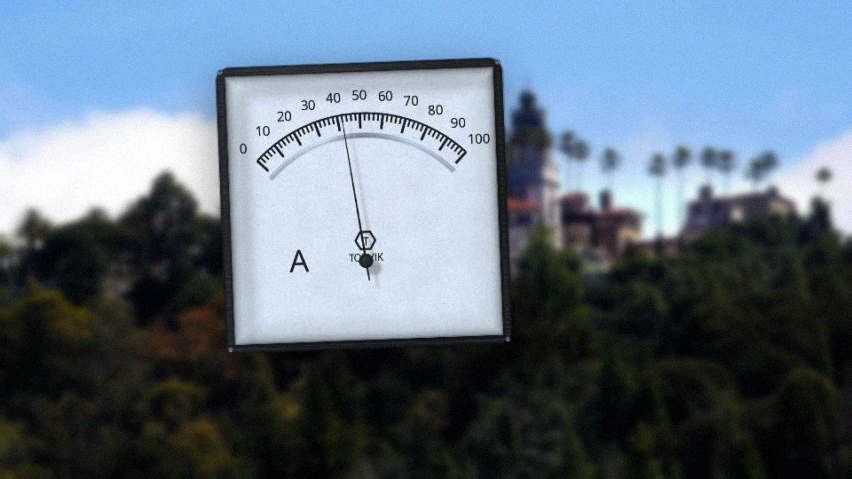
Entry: 42 A
